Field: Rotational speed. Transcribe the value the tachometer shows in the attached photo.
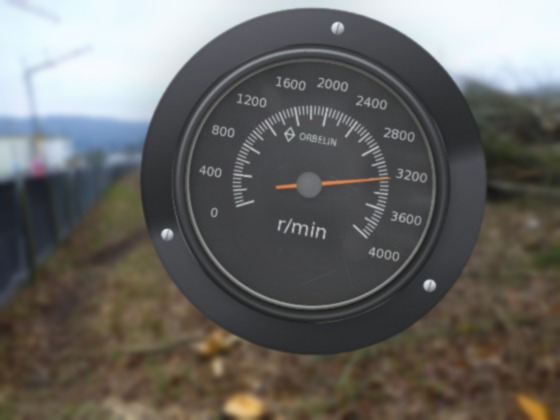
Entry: 3200 rpm
